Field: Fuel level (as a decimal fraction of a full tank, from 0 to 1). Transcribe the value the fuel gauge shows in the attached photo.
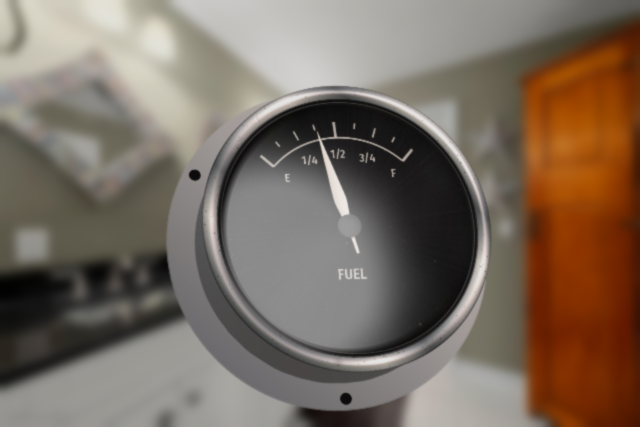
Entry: 0.375
